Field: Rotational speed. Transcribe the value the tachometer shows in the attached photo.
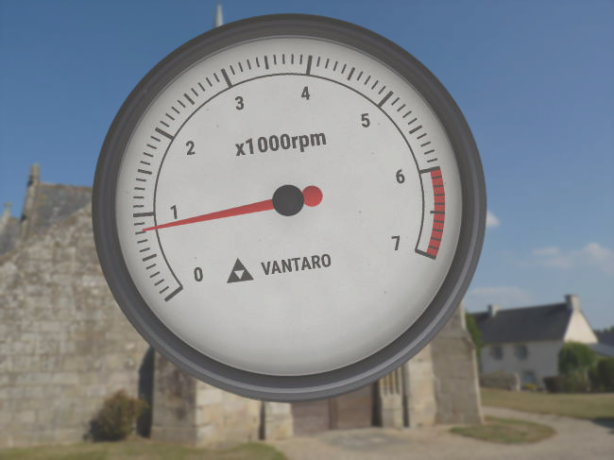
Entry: 800 rpm
